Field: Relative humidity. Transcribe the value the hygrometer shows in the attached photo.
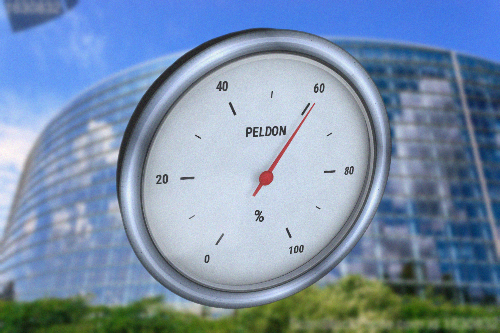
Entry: 60 %
